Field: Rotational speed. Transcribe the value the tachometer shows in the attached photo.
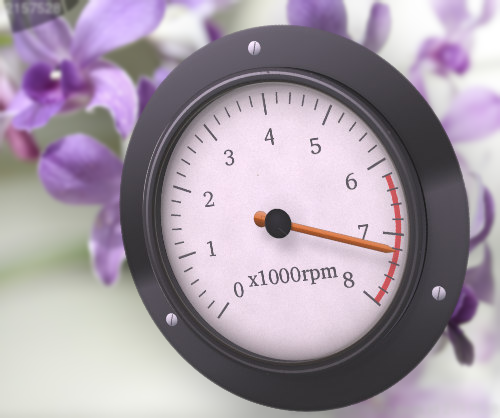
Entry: 7200 rpm
